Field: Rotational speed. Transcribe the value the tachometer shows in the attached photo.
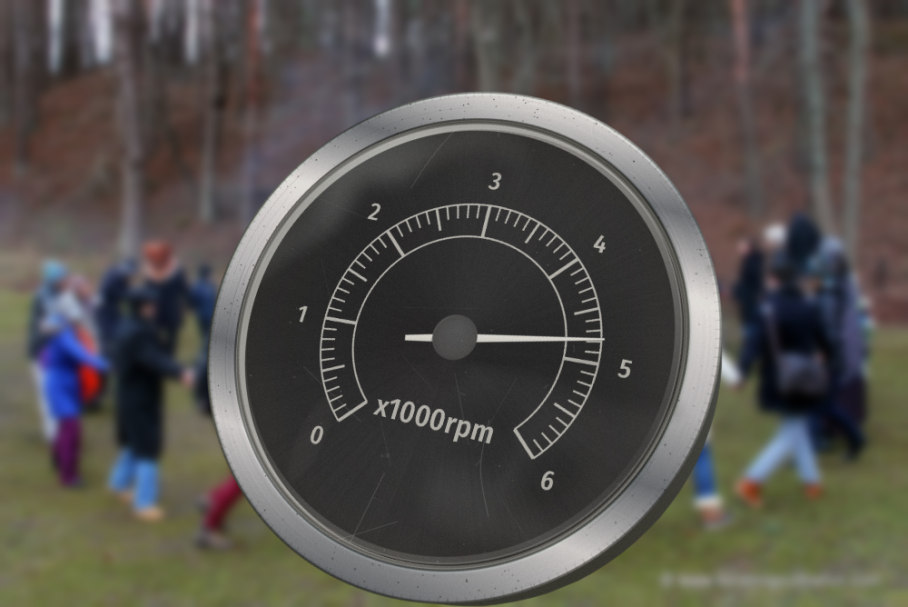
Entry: 4800 rpm
